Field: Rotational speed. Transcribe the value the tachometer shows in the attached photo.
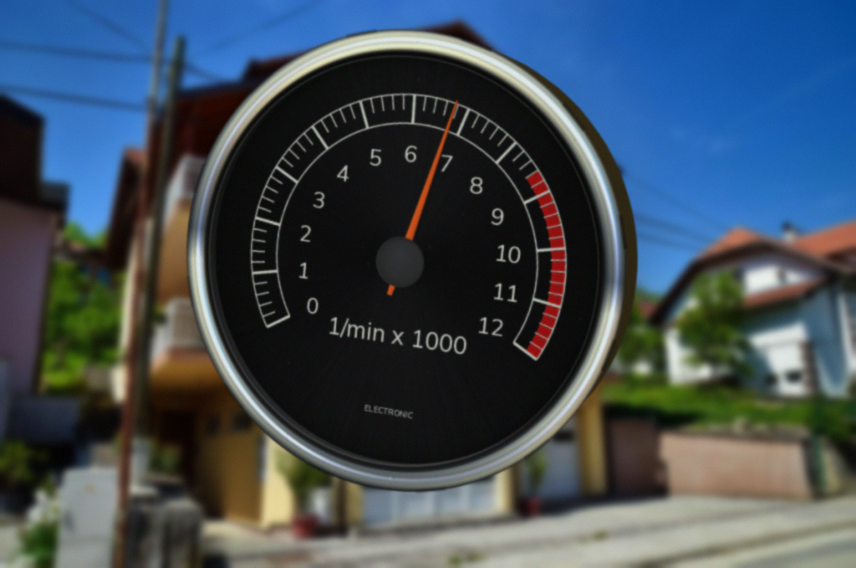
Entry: 6800 rpm
